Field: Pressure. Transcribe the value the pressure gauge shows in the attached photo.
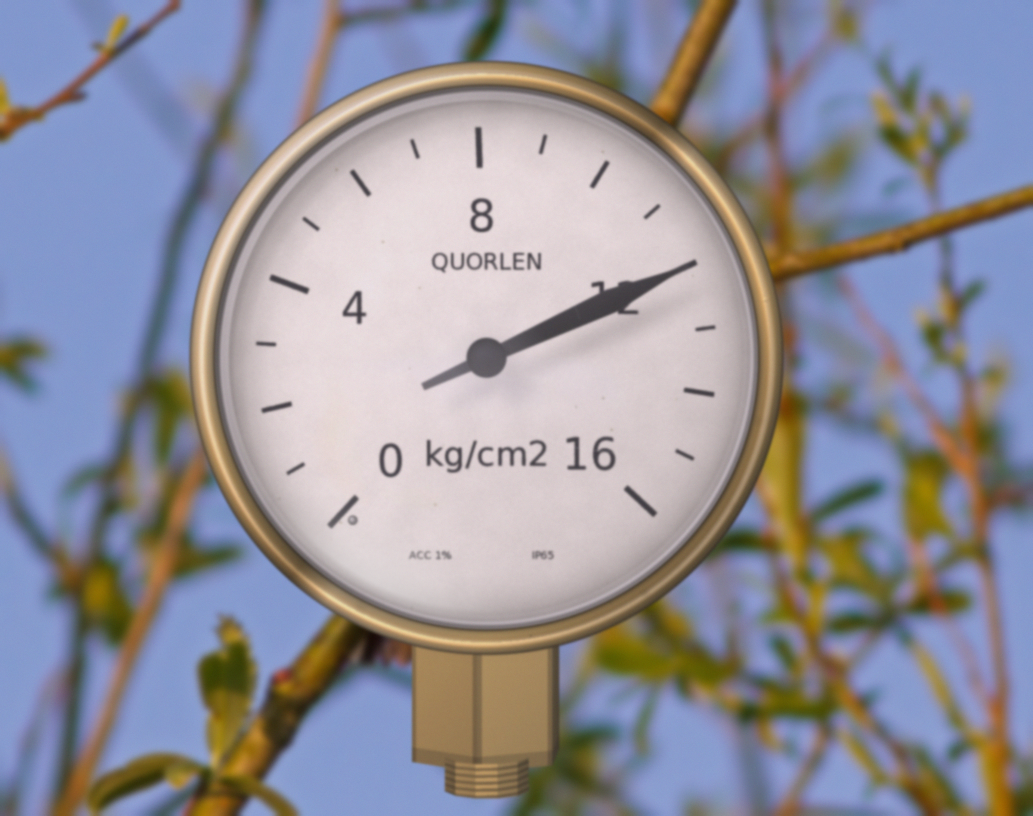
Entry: 12 kg/cm²
